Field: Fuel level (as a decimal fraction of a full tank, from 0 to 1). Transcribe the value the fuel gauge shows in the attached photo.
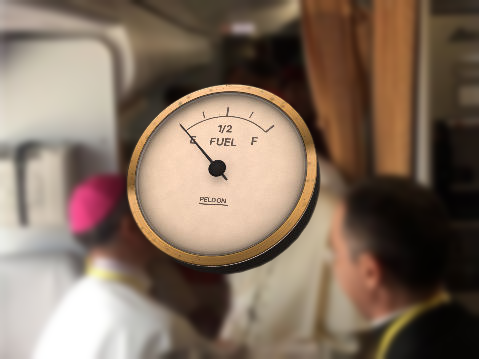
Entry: 0
